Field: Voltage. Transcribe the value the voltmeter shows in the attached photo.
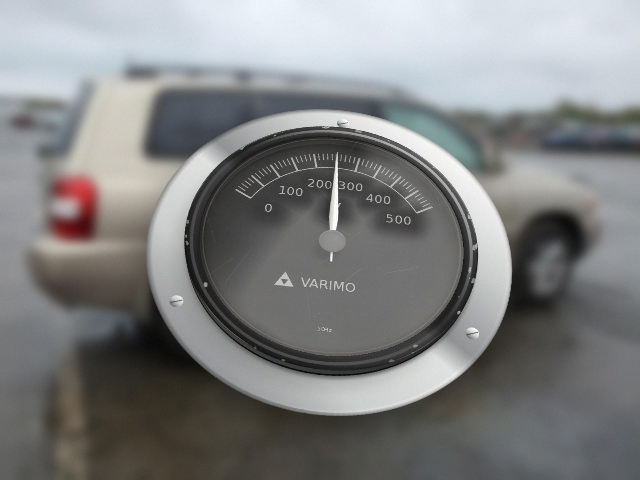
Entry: 250 V
